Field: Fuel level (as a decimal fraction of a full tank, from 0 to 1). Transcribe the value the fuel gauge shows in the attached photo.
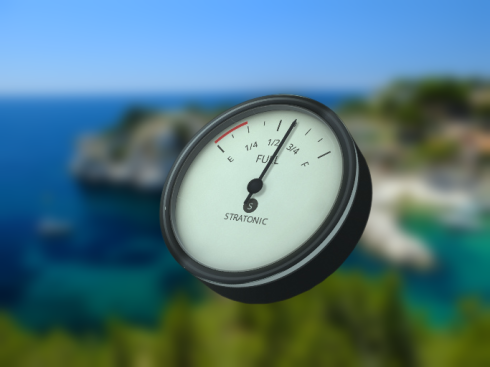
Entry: 0.625
